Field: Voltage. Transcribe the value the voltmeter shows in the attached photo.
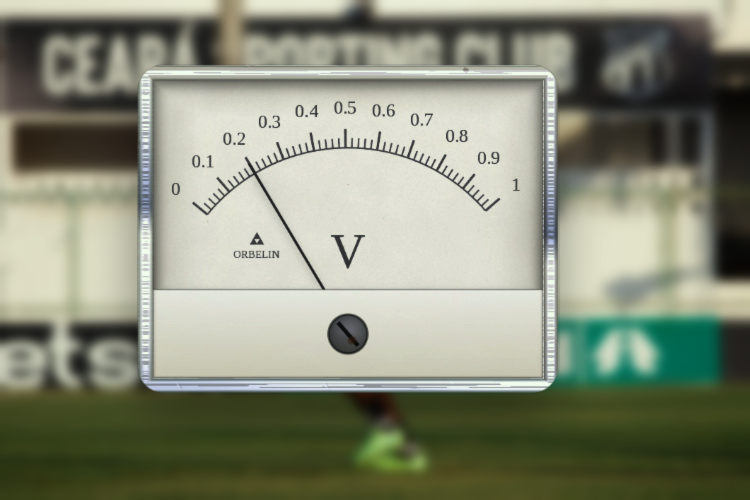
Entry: 0.2 V
